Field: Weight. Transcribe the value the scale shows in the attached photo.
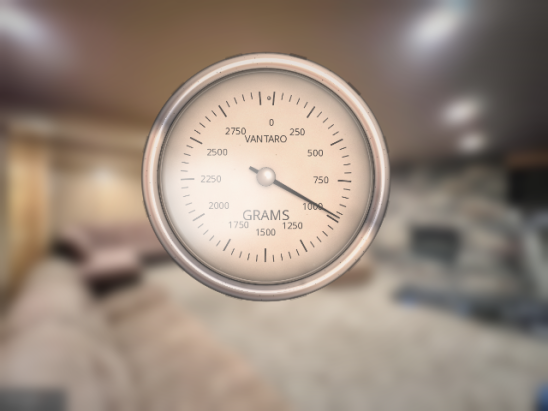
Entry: 975 g
